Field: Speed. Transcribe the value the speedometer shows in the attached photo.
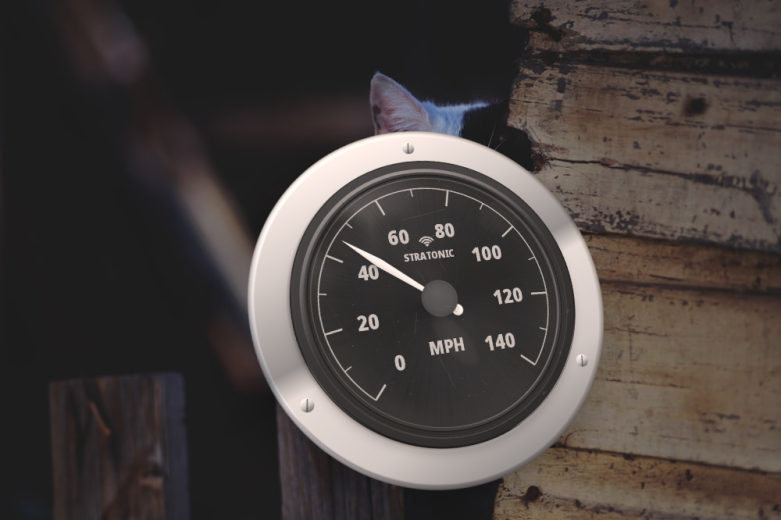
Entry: 45 mph
